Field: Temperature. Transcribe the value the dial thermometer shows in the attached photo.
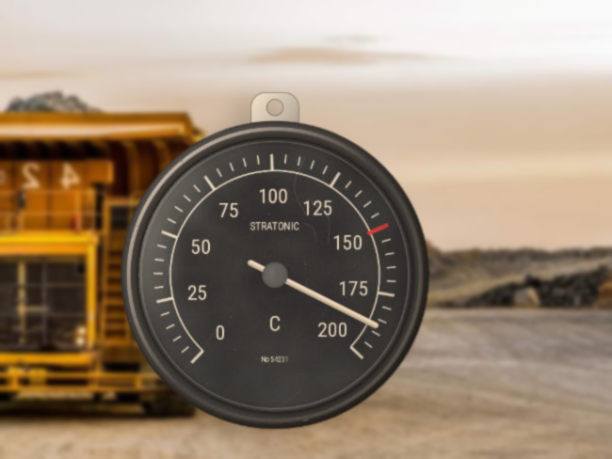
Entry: 187.5 °C
